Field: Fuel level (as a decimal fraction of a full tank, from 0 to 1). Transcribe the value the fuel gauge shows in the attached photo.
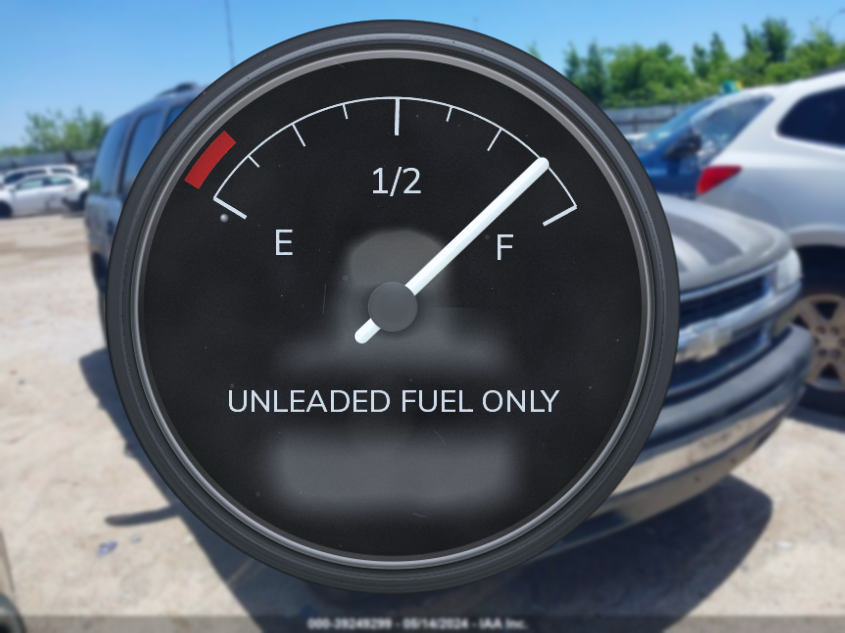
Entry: 0.875
